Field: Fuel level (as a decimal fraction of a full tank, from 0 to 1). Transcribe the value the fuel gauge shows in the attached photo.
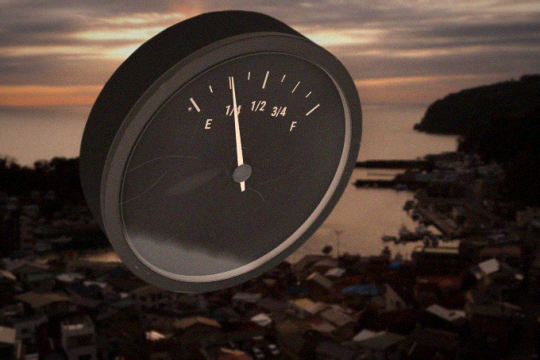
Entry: 0.25
